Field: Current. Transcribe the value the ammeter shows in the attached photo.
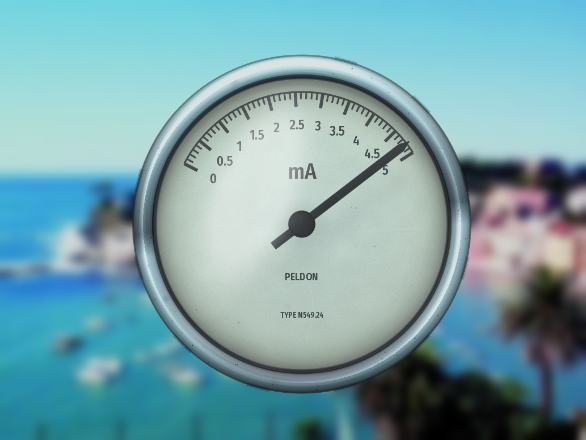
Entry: 4.8 mA
